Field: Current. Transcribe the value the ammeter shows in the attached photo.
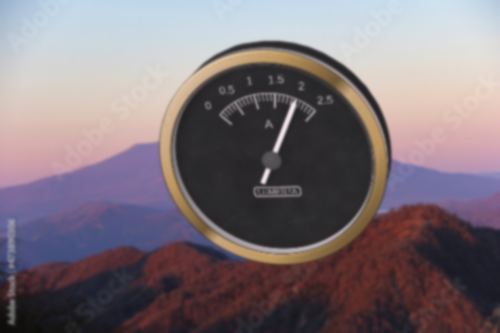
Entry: 2 A
